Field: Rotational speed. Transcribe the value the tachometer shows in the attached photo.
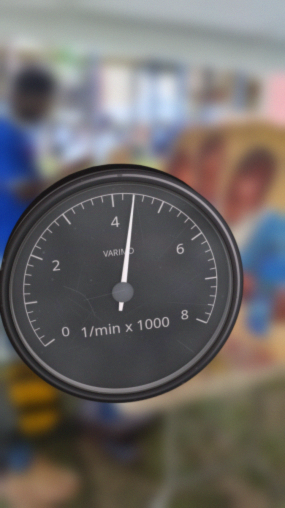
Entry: 4400 rpm
